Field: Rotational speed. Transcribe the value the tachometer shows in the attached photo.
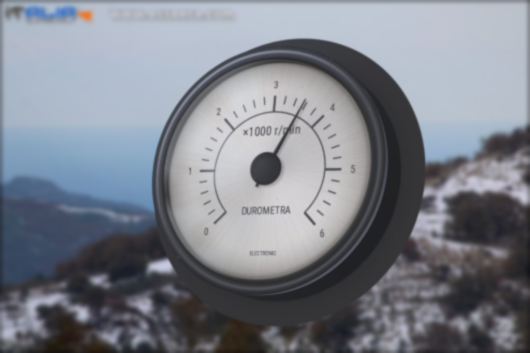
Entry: 3600 rpm
